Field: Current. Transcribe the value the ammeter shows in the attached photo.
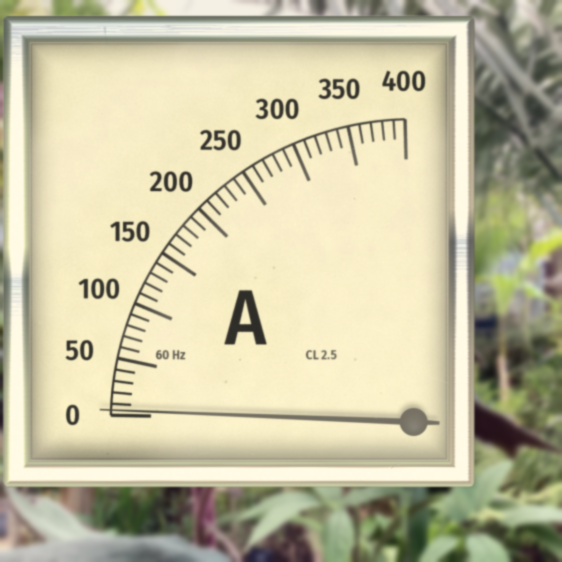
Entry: 5 A
